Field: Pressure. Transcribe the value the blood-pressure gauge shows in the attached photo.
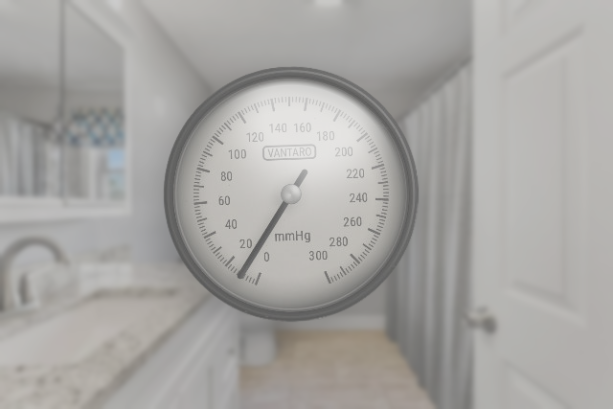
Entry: 10 mmHg
